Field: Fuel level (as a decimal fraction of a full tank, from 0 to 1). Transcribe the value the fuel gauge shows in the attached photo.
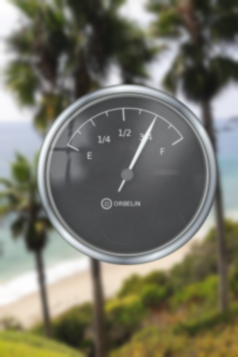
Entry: 0.75
